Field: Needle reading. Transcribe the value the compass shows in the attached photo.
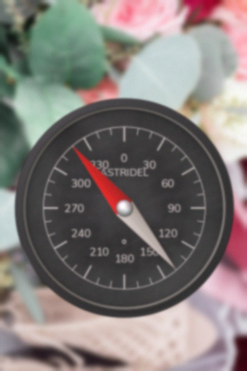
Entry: 320 °
